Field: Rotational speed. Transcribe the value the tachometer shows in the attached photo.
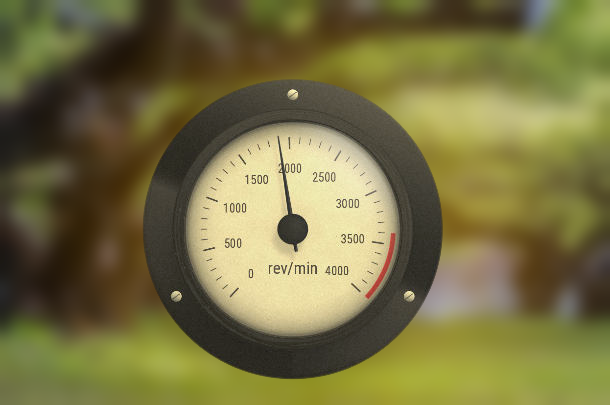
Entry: 1900 rpm
